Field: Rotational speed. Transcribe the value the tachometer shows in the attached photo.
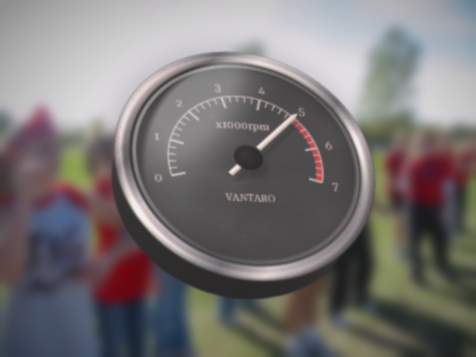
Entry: 5000 rpm
